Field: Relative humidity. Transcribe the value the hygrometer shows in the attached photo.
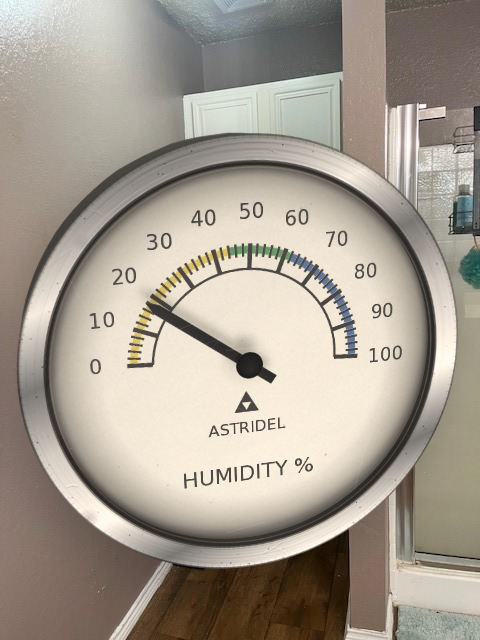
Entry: 18 %
